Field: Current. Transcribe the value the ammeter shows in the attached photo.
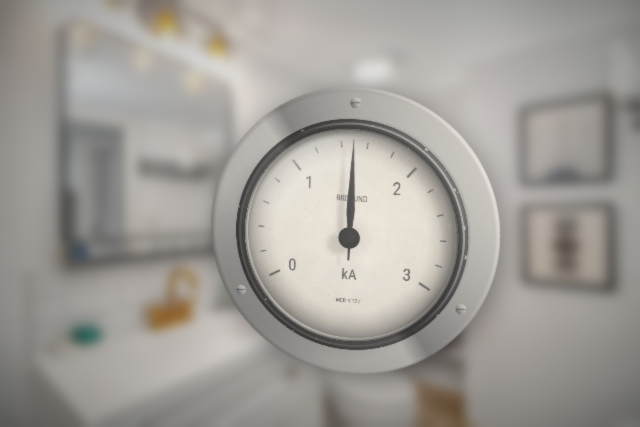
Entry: 1.5 kA
